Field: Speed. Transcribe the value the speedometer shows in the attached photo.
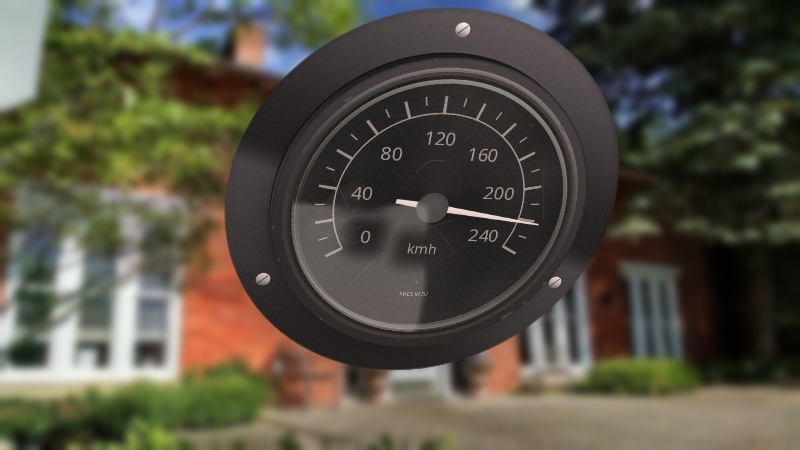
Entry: 220 km/h
